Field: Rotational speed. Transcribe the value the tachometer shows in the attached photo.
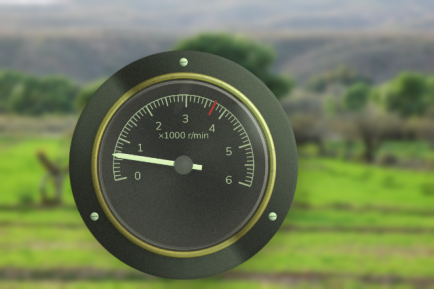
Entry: 600 rpm
